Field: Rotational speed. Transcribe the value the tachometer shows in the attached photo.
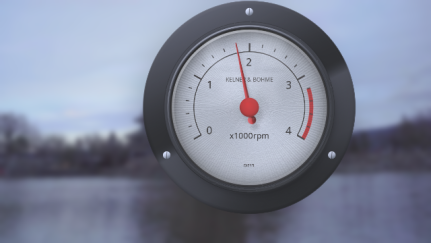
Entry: 1800 rpm
